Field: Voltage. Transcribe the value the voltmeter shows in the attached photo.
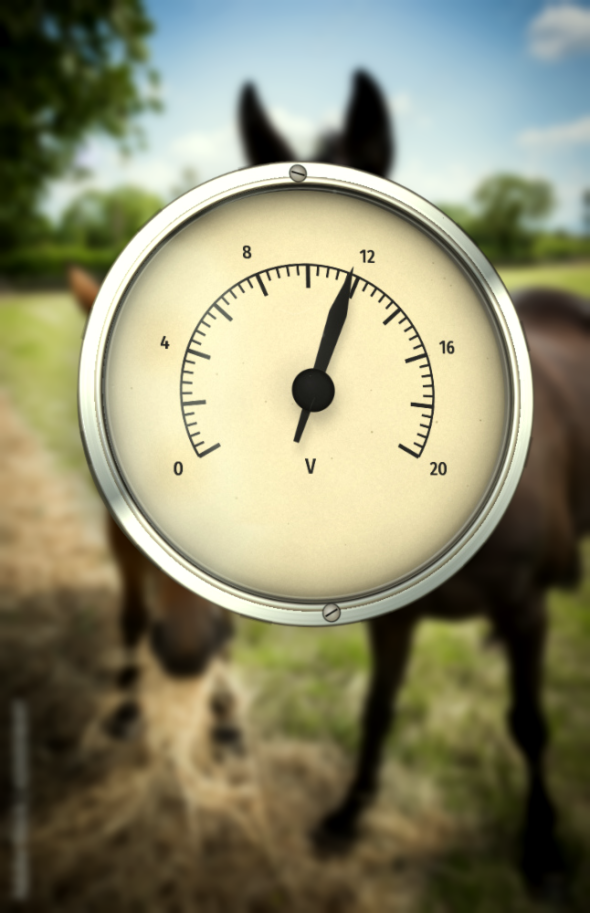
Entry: 11.6 V
